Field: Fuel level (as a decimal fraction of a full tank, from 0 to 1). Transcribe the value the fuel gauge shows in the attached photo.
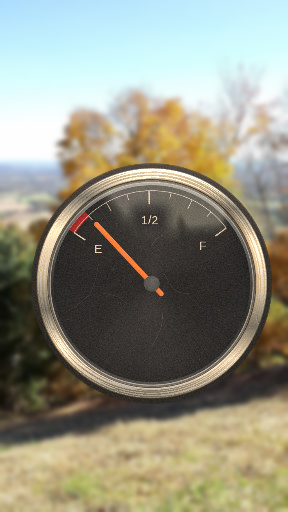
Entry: 0.125
